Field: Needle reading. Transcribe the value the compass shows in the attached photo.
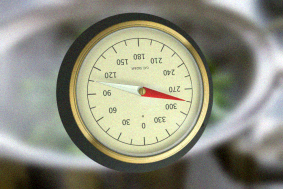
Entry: 285 °
